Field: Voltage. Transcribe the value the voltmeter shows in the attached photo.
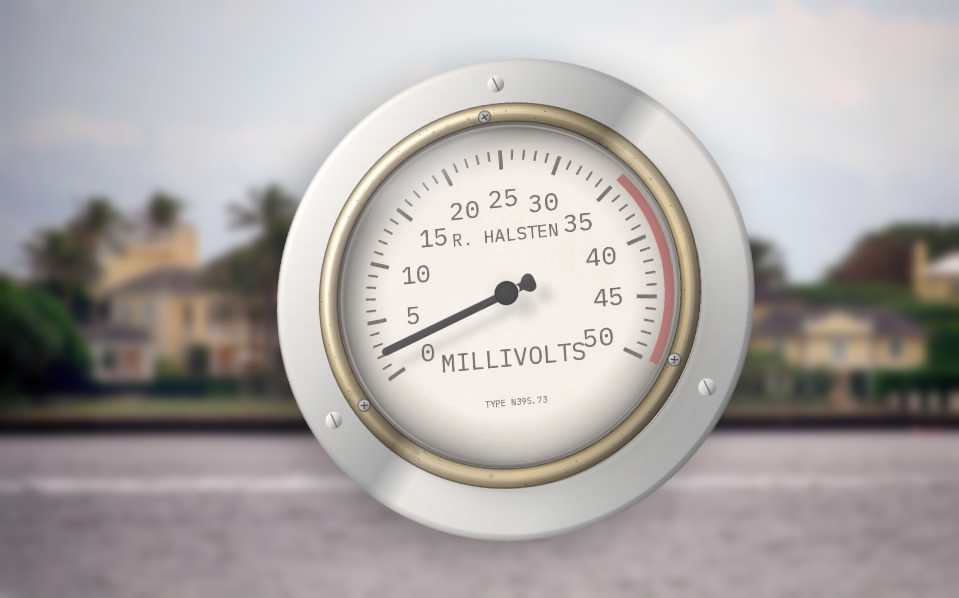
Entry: 2 mV
